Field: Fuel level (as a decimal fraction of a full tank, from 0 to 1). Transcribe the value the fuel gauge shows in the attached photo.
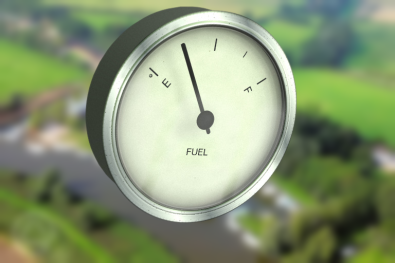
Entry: 0.25
